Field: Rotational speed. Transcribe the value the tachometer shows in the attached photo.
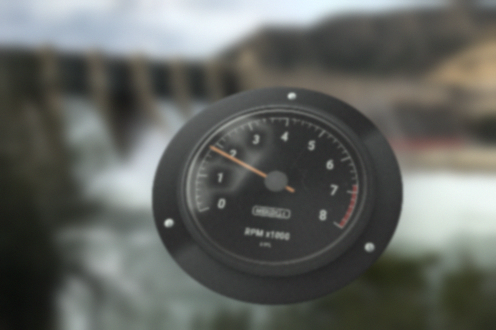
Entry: 1800 rpm
